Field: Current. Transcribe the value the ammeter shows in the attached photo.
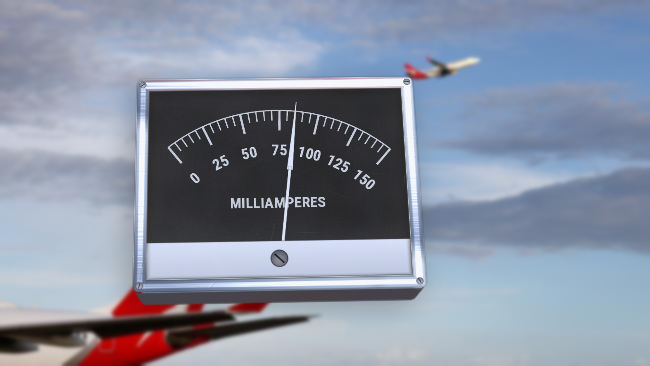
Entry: 85 mA
